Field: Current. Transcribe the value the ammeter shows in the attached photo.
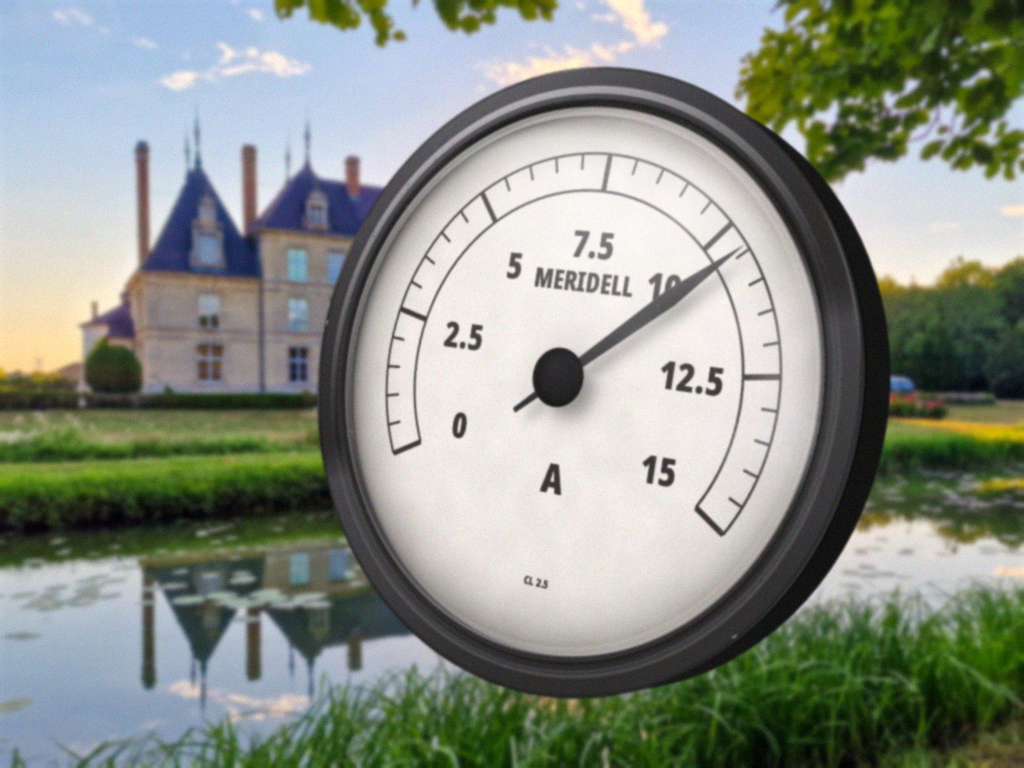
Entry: 10.5 A
